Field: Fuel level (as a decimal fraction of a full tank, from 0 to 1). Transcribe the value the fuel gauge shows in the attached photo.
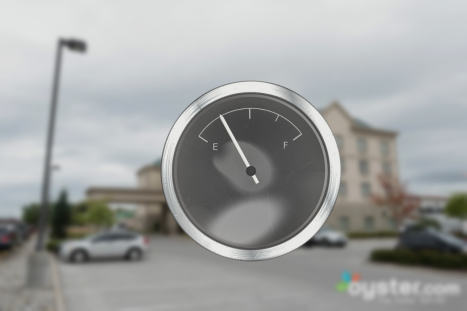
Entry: 0.25
